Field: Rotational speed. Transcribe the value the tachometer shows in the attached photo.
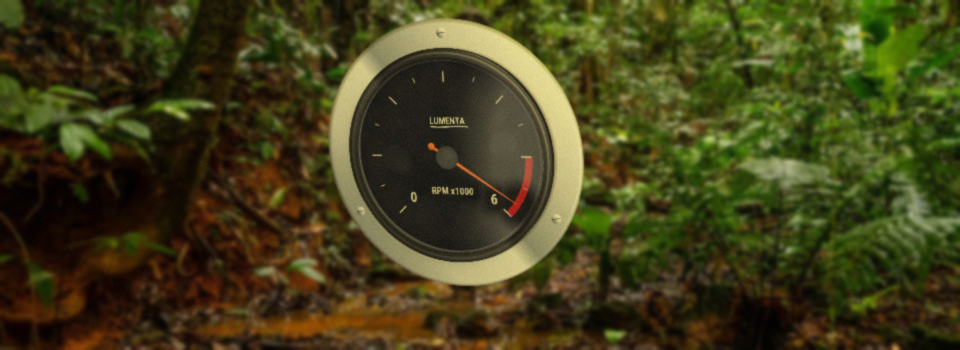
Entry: 5750 rpm
